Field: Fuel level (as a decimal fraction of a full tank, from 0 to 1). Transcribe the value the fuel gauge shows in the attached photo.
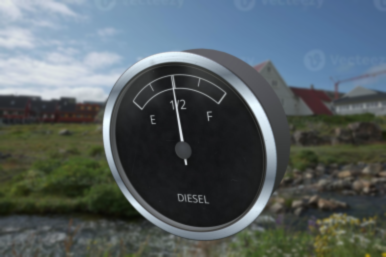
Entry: 0.5
